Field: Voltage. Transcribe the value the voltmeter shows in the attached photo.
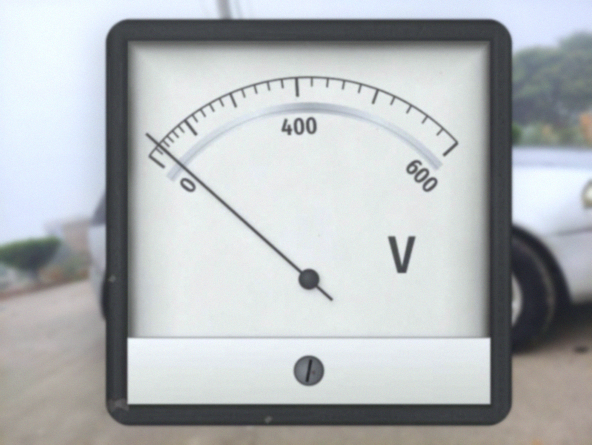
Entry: 100 V
